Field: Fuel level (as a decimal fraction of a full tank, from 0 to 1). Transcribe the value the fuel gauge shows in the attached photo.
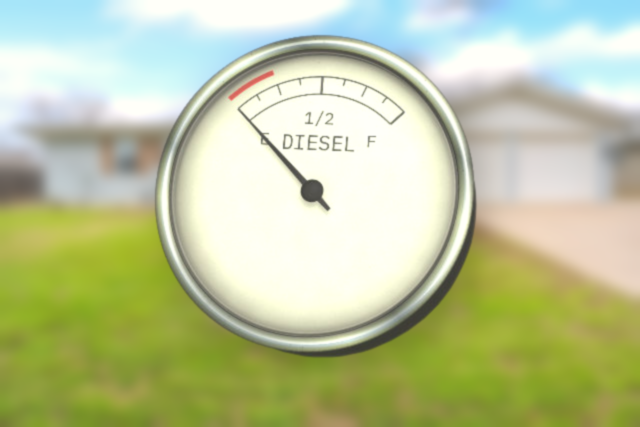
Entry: 0
